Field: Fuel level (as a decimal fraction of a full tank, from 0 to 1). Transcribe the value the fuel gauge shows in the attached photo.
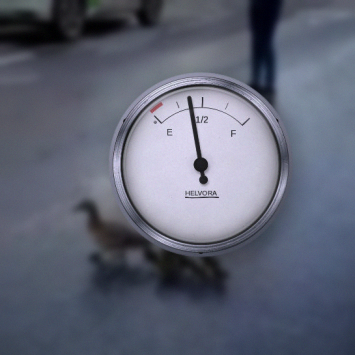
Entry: 0.375
